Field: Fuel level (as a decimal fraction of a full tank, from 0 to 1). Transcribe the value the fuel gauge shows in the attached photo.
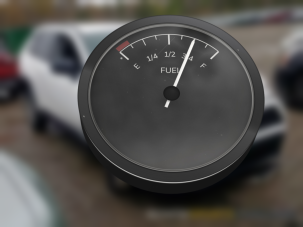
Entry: 0.75
